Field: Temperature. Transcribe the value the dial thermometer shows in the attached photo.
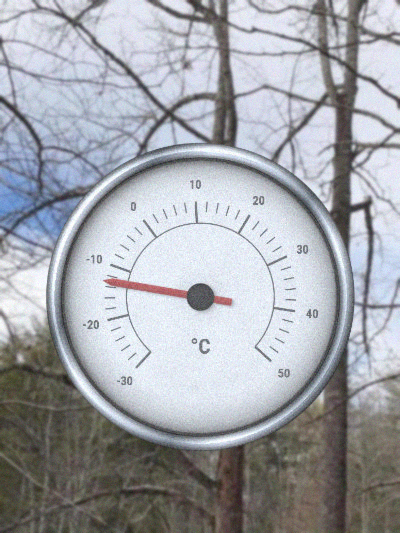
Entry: -13 °C
